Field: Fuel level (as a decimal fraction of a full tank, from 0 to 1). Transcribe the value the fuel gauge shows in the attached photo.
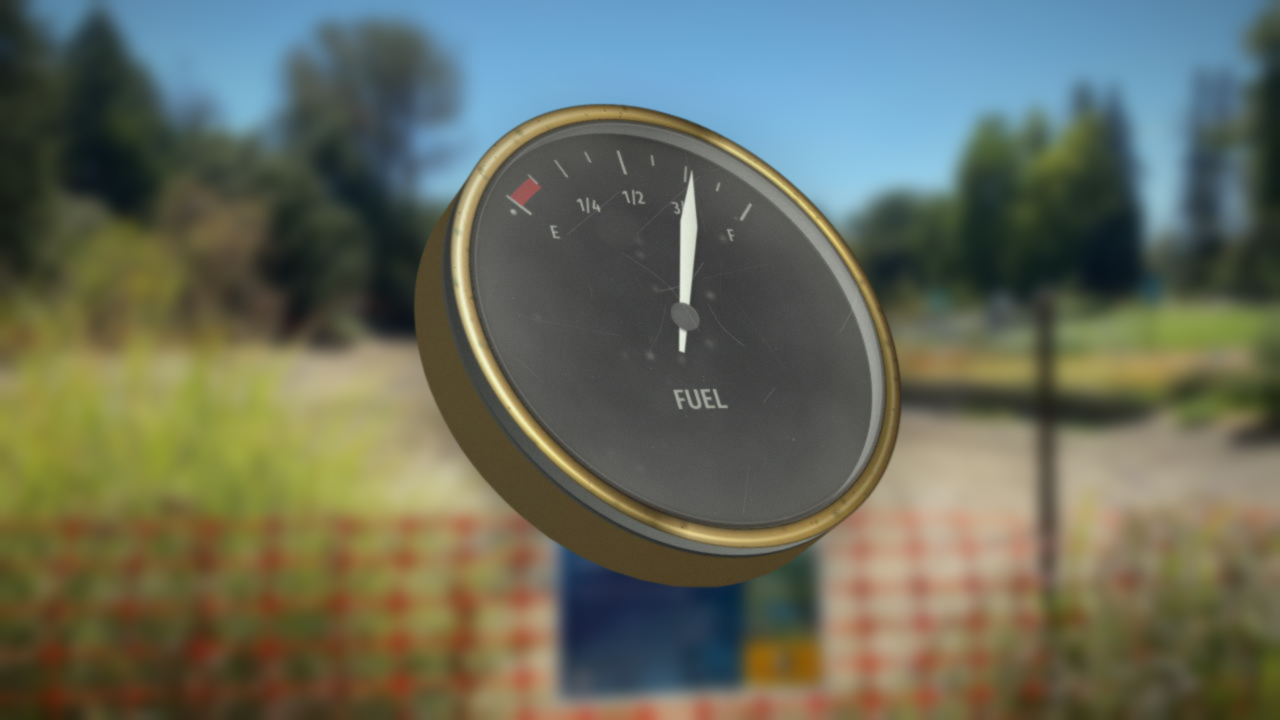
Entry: 0.75
